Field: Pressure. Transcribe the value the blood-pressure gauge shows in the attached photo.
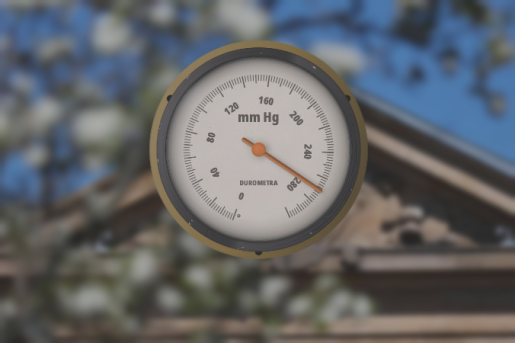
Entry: 270 mmHg
